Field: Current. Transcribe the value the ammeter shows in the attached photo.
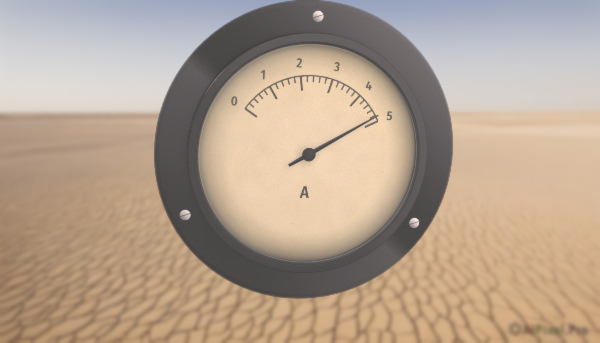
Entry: 4.8 A
